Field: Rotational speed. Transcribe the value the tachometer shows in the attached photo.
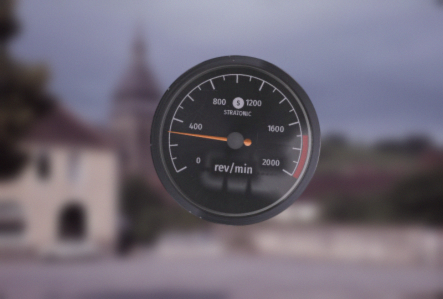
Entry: 300 rpm
